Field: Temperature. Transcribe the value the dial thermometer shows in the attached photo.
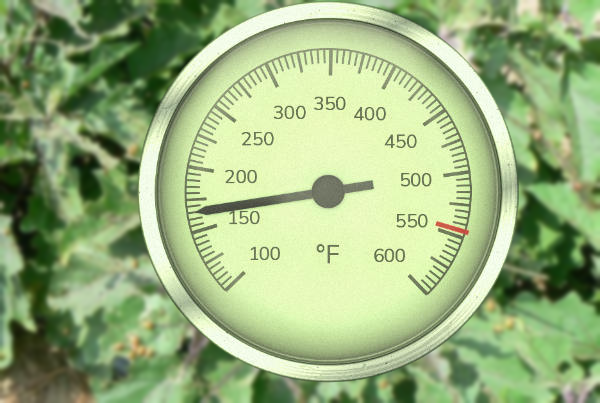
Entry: 165 °F
